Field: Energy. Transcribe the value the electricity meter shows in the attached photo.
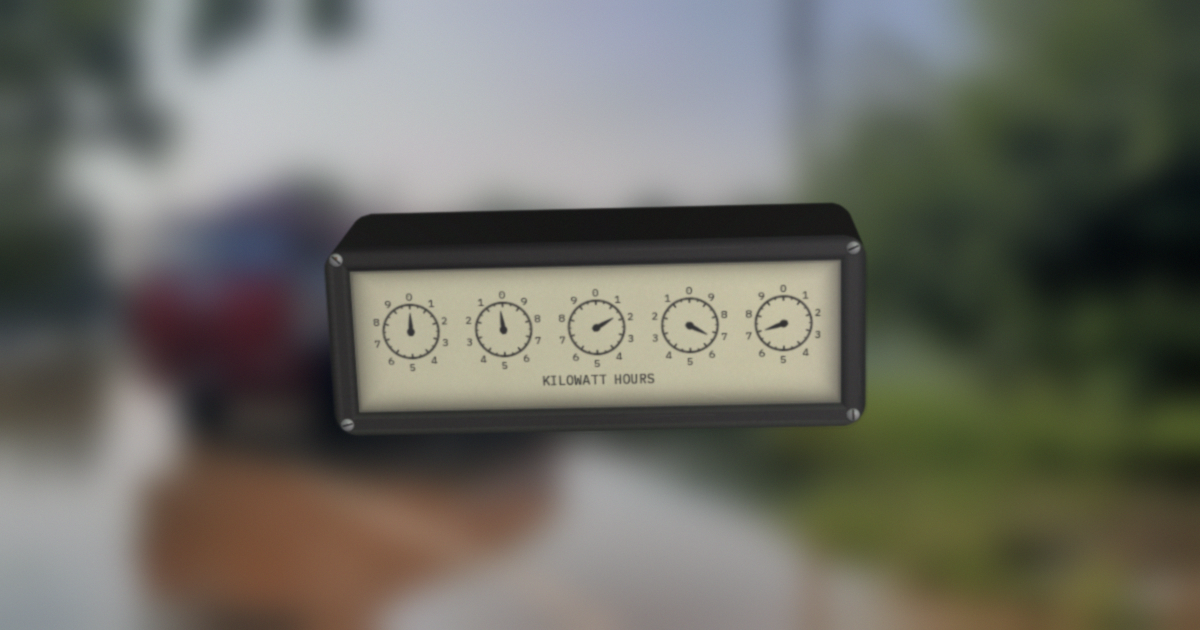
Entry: 167 kWh
